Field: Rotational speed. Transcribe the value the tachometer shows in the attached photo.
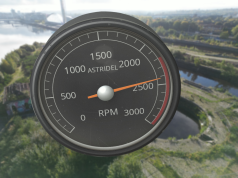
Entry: 2400 rpm
